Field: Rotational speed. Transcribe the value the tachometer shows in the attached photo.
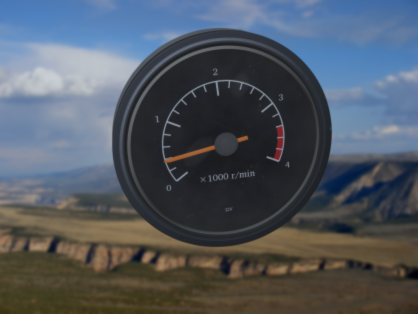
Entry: 400 rpm
